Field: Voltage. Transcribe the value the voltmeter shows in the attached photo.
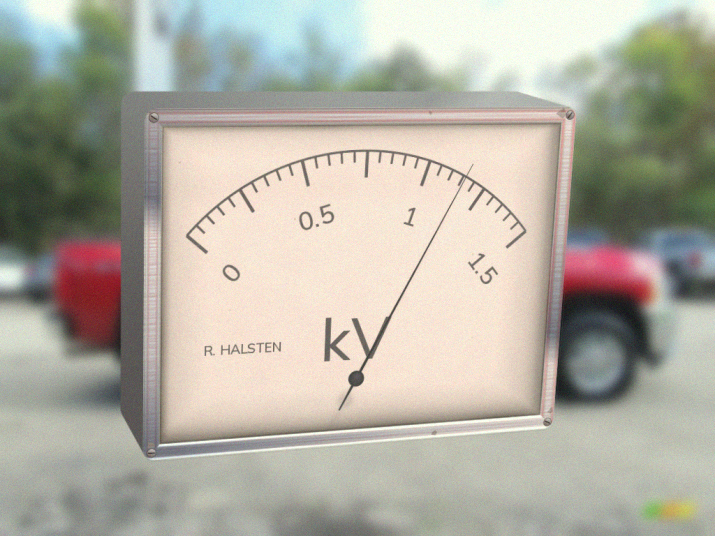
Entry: 1.15 kV
